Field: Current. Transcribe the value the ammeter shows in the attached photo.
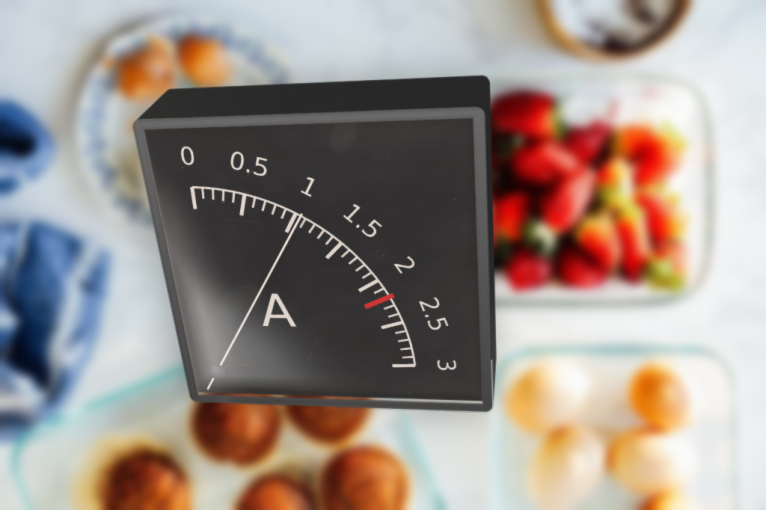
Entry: 1.05 A
